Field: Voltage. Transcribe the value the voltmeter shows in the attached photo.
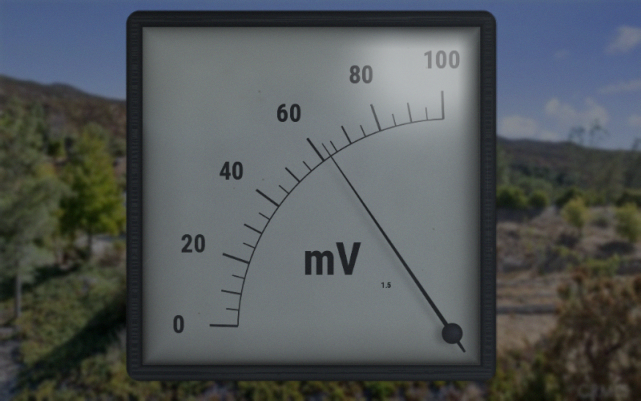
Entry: 62.5 mV
